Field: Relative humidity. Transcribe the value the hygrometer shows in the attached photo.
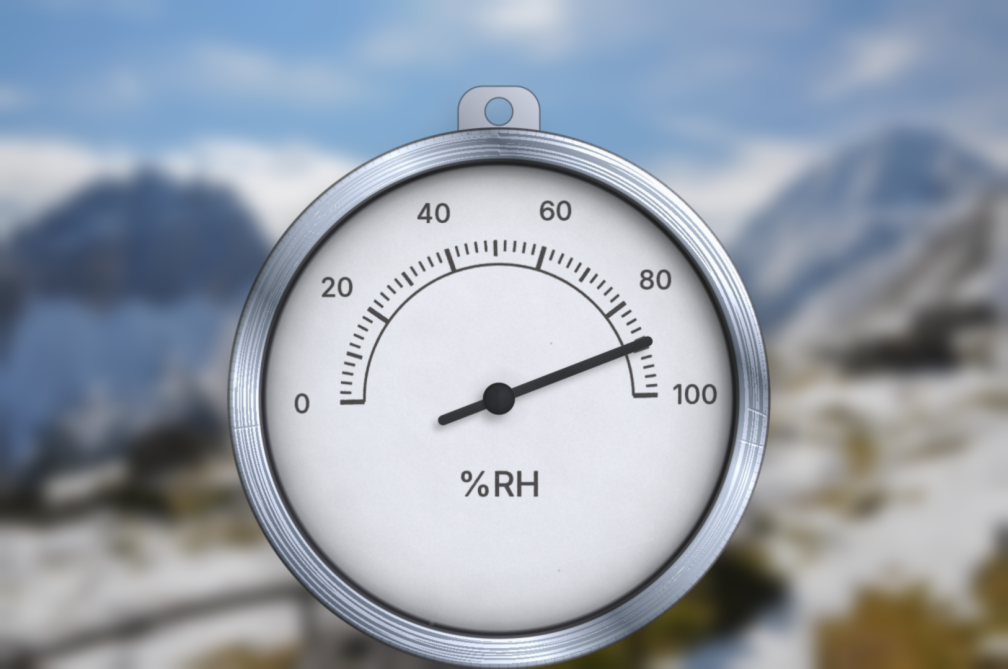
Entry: 89 %
